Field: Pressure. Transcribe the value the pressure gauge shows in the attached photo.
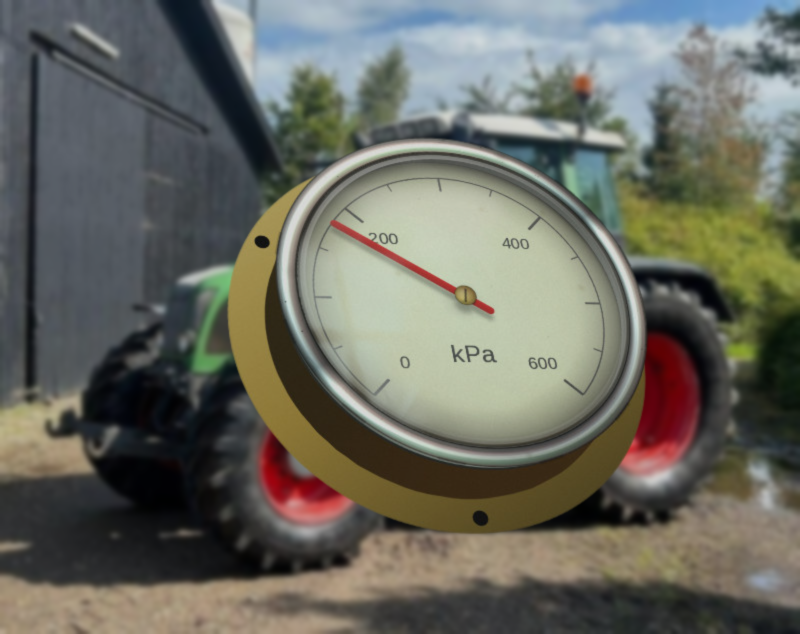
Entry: 175 kPa
